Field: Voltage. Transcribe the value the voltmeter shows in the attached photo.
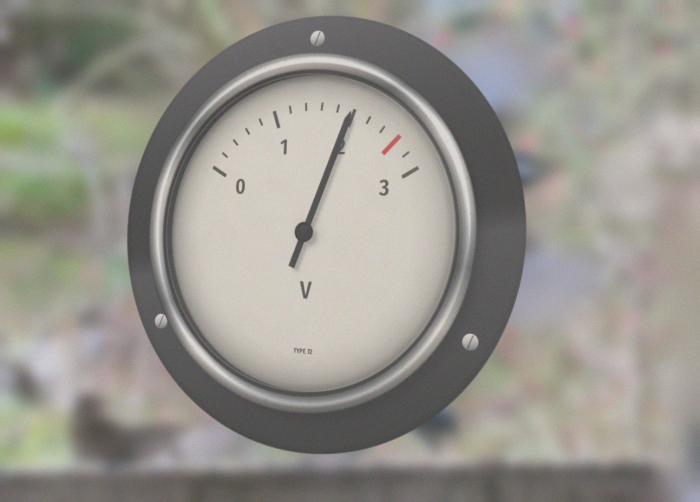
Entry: 2 V
